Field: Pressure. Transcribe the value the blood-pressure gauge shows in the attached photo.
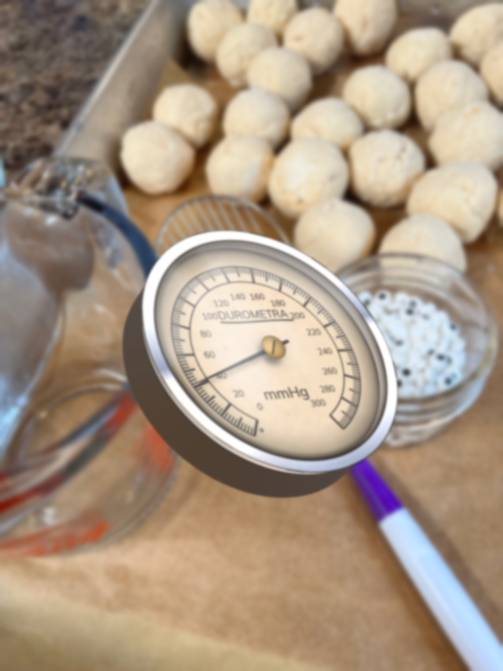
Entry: 40 mmHg
